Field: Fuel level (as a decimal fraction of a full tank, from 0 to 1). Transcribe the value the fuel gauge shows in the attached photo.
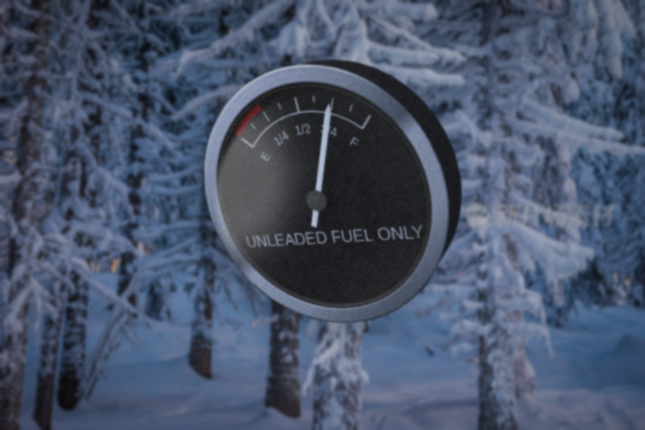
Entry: 0.75
